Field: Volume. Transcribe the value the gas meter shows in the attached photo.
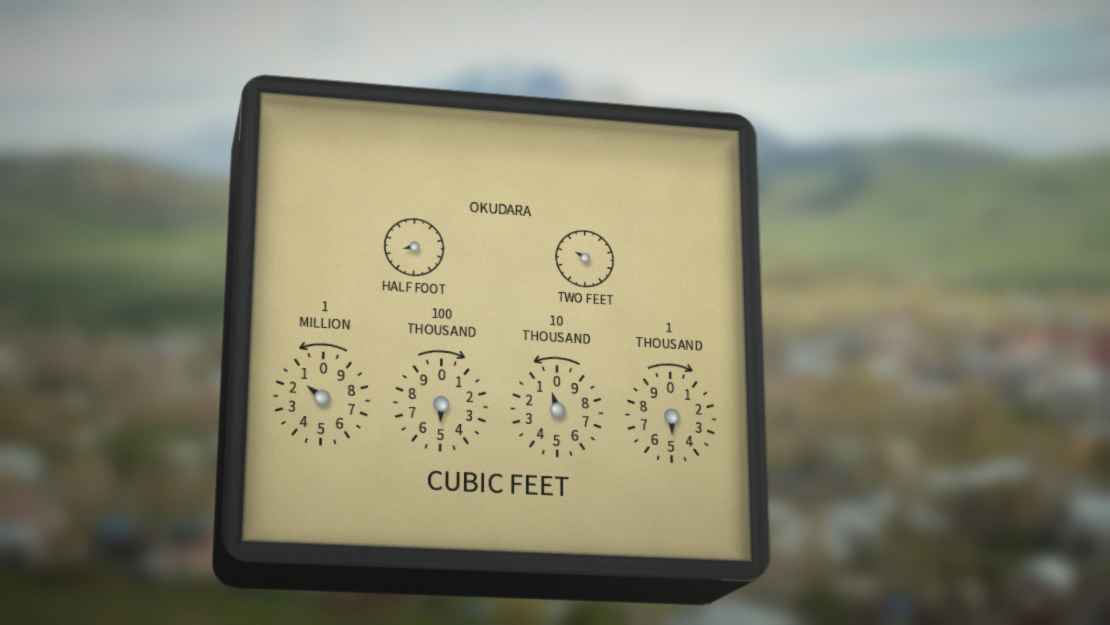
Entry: 150500 ft³
